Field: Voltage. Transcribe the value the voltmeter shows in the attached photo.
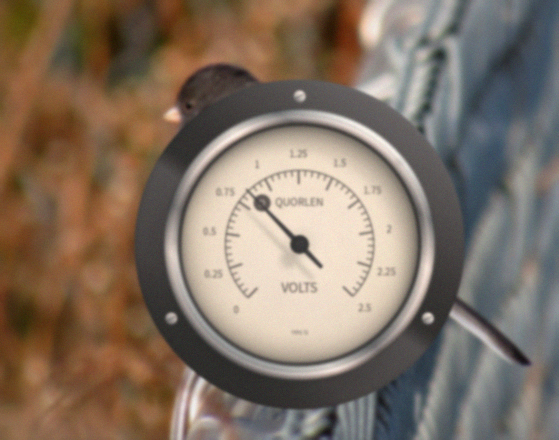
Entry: 0.85 V
